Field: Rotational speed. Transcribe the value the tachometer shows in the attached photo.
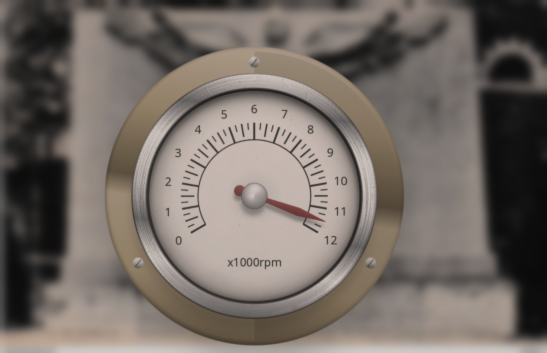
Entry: 11500 rpm
